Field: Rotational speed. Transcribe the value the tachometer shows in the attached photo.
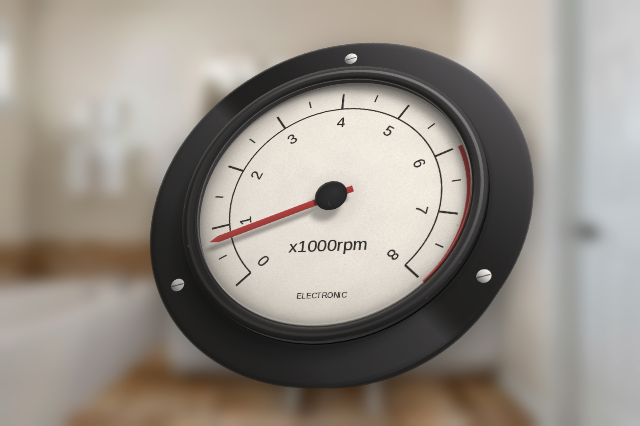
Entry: 750 rpm
